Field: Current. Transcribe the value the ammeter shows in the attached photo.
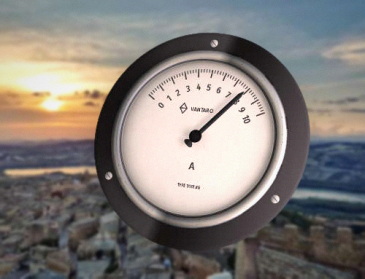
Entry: 8 A
